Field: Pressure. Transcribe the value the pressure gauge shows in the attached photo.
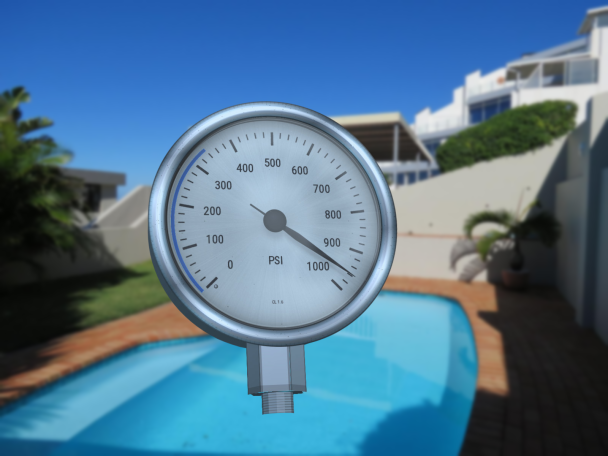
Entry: 960 psi
